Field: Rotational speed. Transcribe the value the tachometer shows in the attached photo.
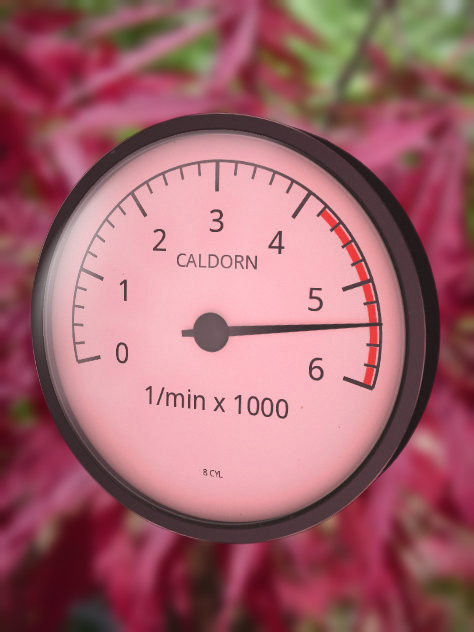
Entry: 5400 rpm
